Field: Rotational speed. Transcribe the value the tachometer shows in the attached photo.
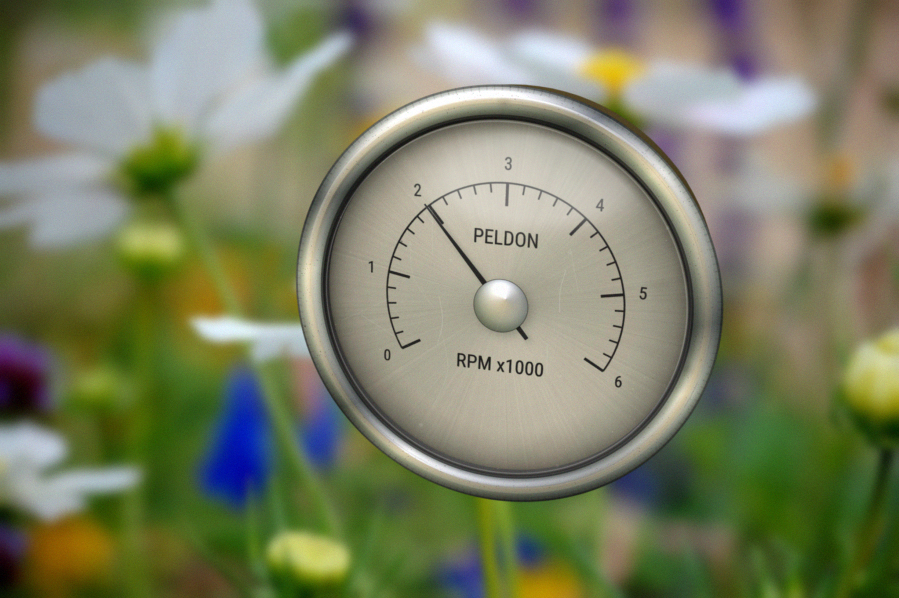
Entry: 2000 rpm
